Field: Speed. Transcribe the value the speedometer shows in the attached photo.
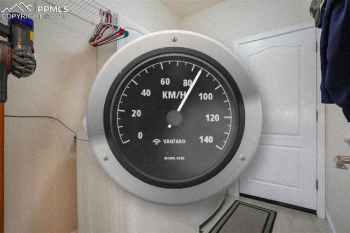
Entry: 85 km/h
